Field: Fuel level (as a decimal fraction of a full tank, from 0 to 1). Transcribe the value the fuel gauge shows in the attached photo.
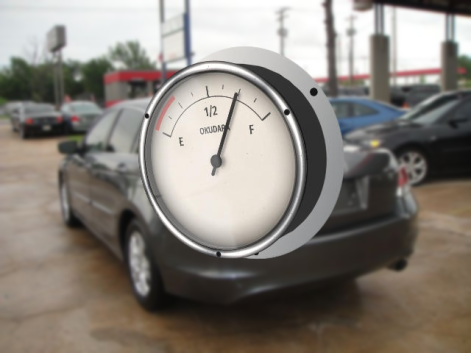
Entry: 0.75
